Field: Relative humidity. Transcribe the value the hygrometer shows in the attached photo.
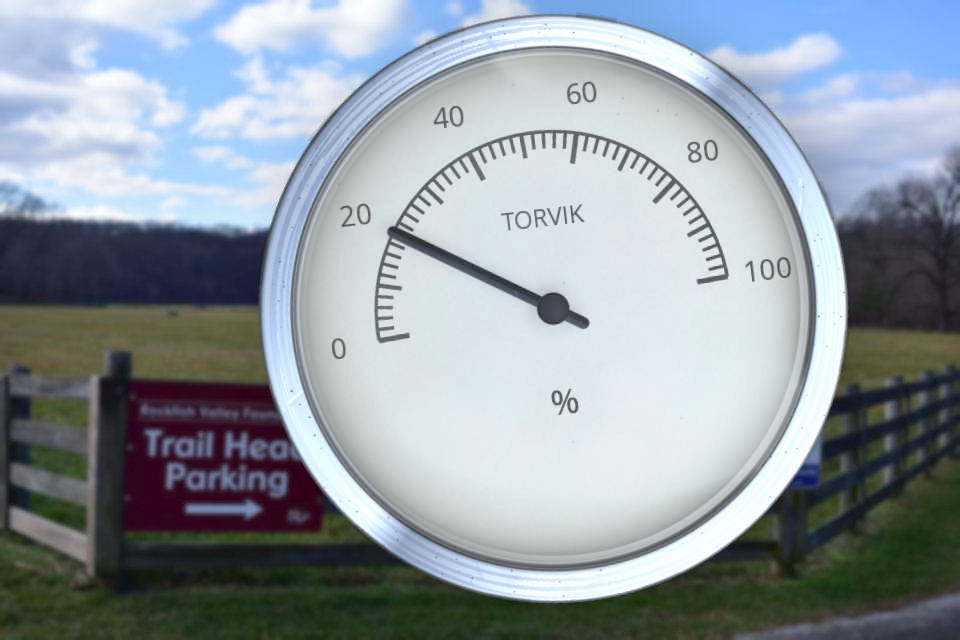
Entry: 20 %
